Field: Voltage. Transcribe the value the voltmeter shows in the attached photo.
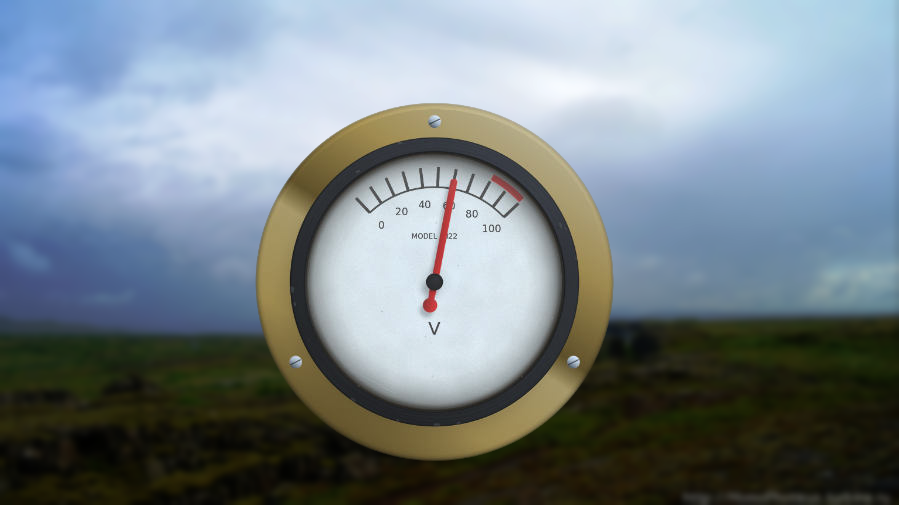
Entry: 60 V
